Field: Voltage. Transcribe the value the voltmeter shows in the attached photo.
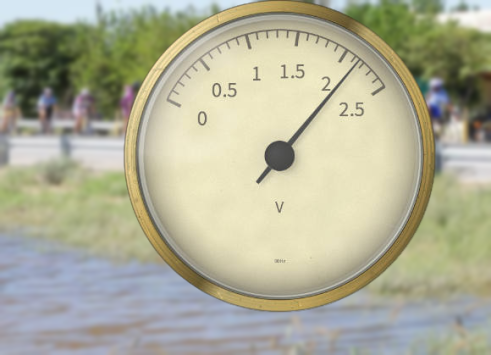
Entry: 2.15 V
